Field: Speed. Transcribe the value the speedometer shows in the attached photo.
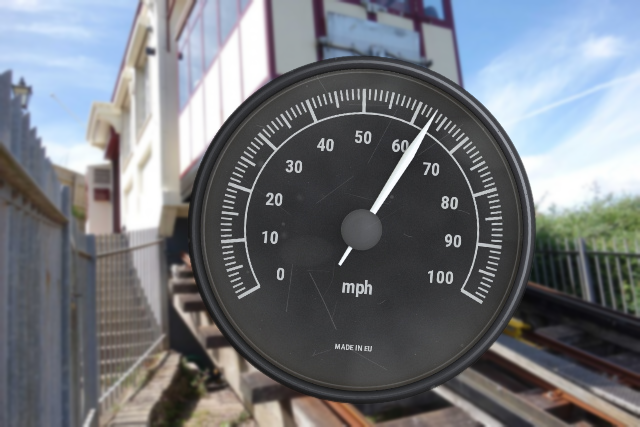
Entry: 63 mph
